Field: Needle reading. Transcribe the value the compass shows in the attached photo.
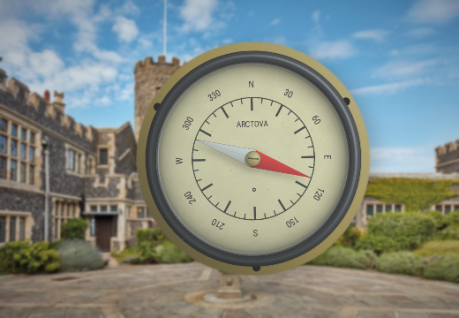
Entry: 110 °
